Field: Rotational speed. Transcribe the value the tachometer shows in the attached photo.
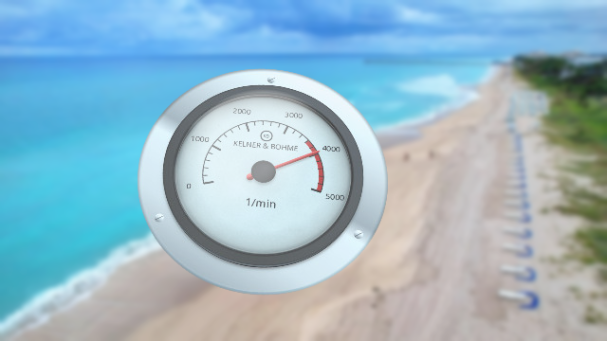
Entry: 4000 rpm
